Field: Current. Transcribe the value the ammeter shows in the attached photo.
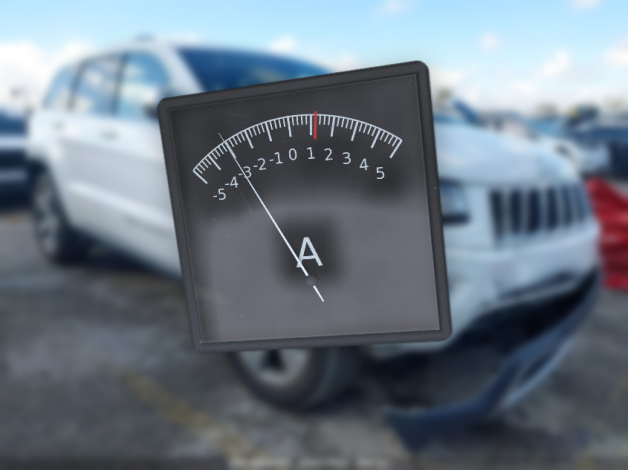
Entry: -3 A
